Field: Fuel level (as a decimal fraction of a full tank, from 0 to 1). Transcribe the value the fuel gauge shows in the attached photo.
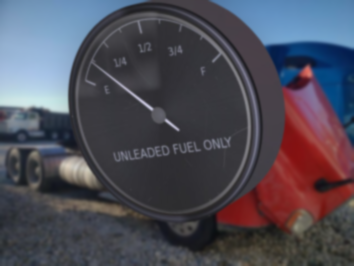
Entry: 0.125
